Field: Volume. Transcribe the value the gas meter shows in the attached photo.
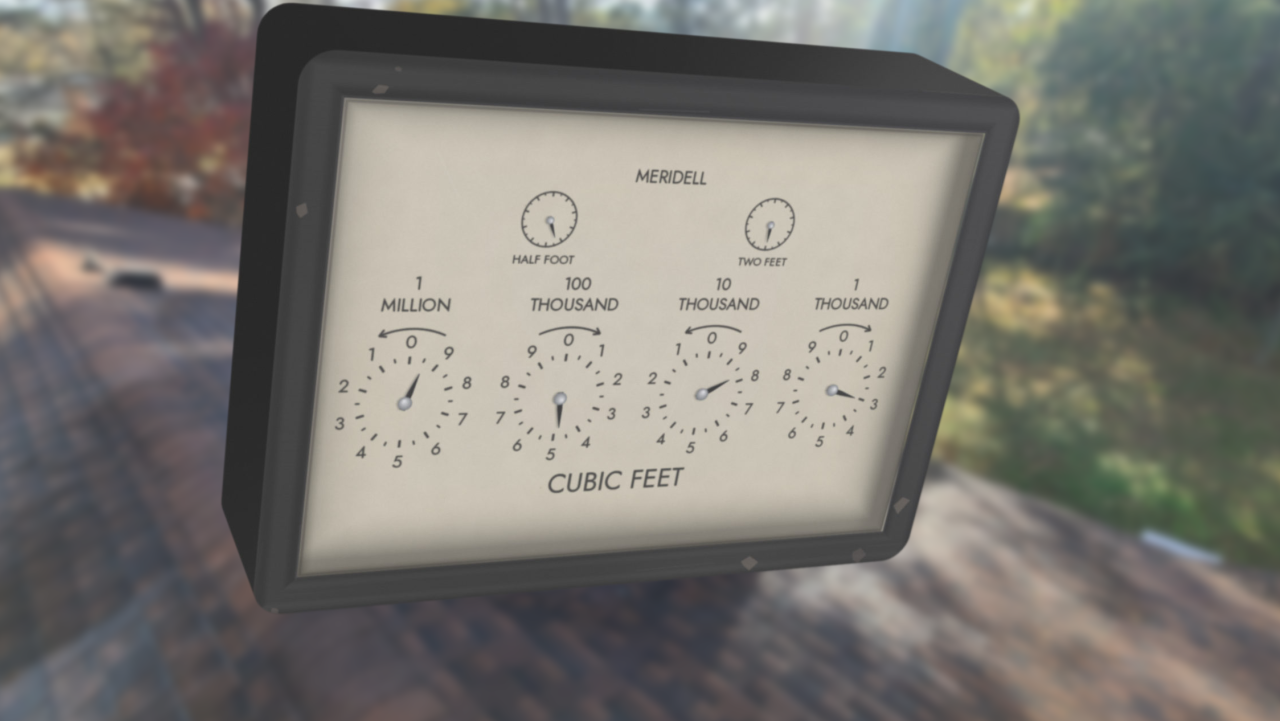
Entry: 948300 ft³
